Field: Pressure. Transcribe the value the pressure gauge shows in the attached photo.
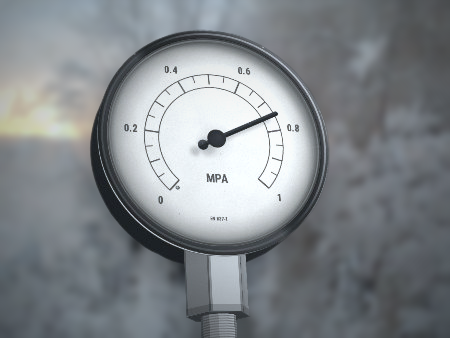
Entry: 0.75 MPa
